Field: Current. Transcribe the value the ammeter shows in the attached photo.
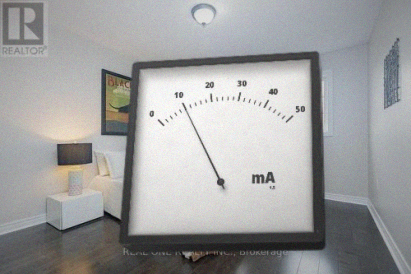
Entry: 10 mA
